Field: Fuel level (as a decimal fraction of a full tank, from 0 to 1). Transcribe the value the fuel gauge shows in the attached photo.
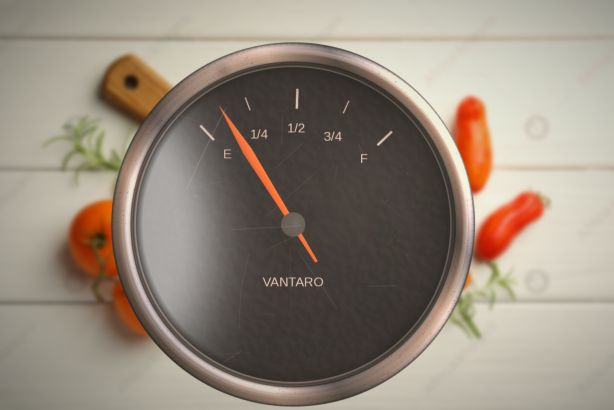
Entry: 0.125
